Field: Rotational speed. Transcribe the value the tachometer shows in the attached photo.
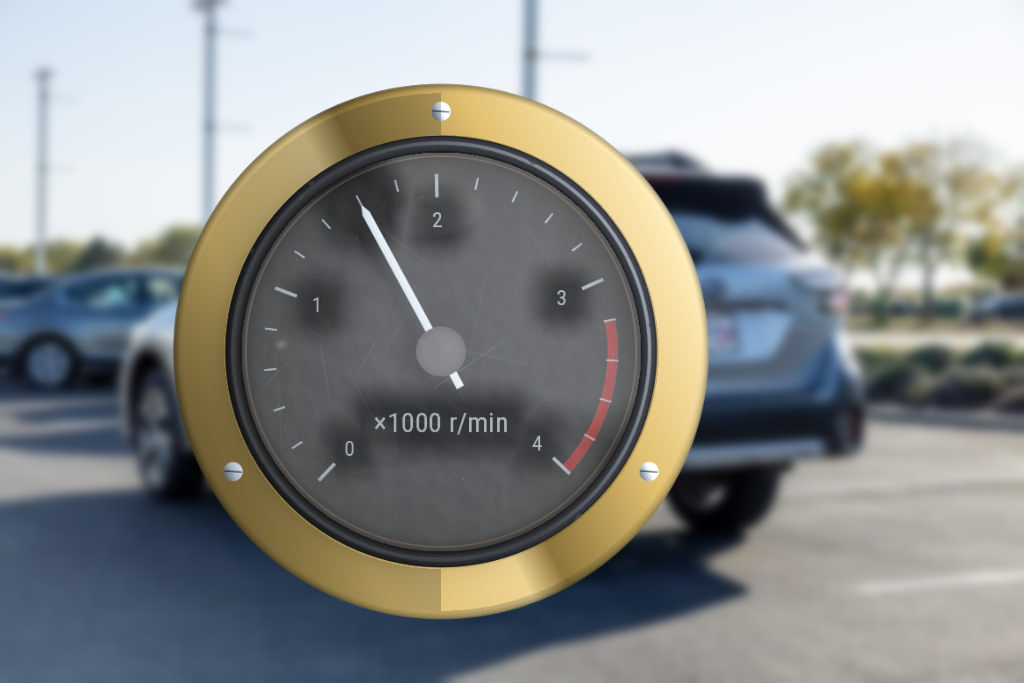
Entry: 1600 rpm
